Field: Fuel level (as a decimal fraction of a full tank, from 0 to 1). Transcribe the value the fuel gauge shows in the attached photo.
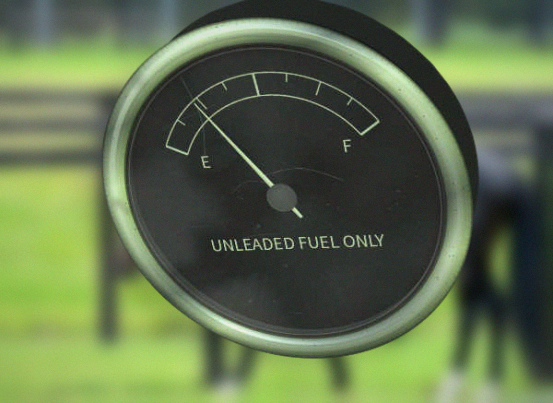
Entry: 0.25
